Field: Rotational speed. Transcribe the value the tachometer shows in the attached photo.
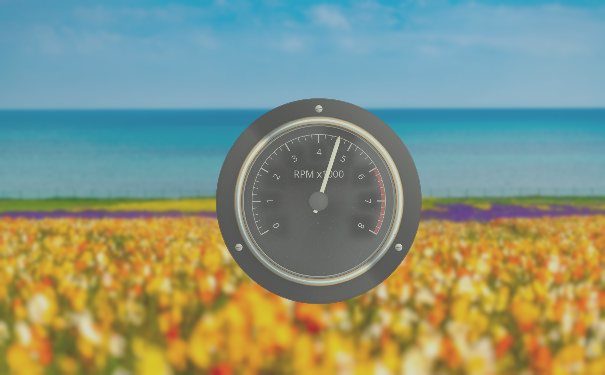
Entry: 4600 rpm
